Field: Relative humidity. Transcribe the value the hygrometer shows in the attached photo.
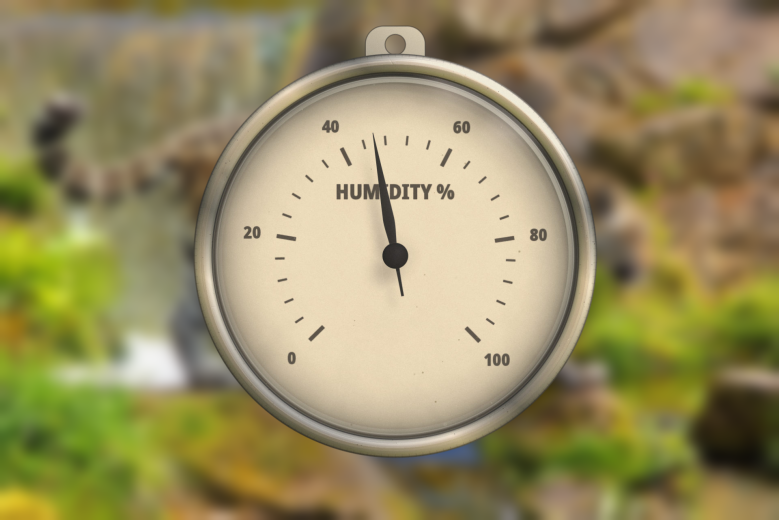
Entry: 46 %
